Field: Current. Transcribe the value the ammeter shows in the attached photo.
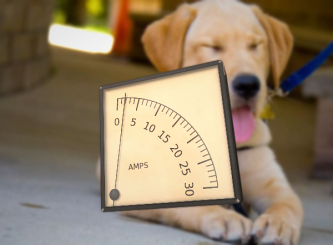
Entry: 2 A
